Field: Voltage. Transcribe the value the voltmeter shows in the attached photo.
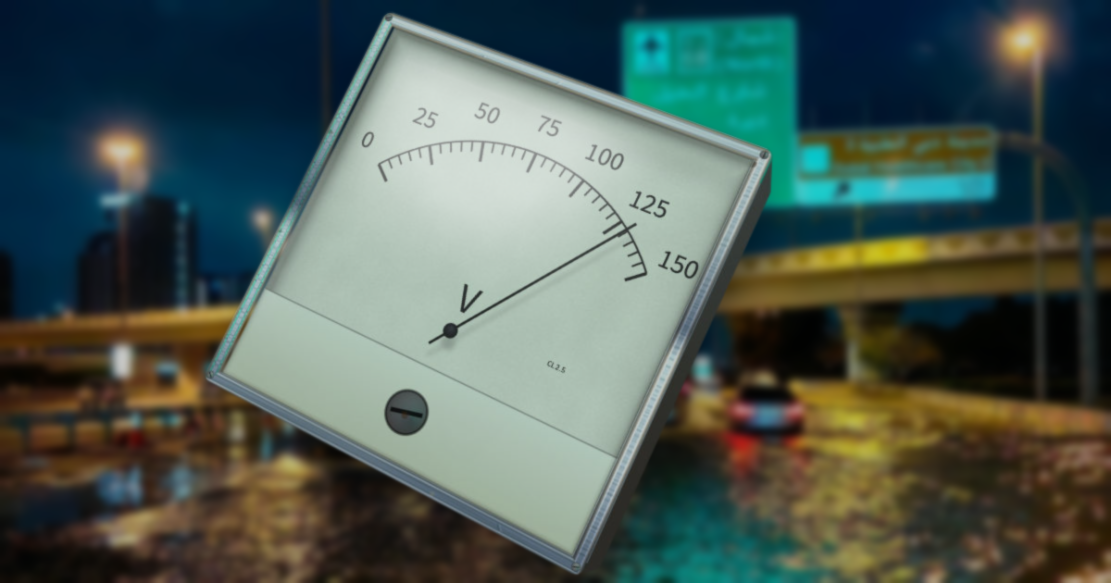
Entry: 130 V
